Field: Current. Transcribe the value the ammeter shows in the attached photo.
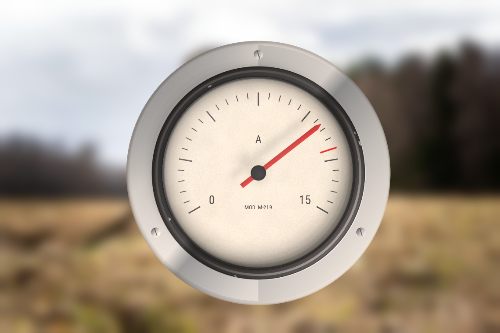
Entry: 10.75 A
